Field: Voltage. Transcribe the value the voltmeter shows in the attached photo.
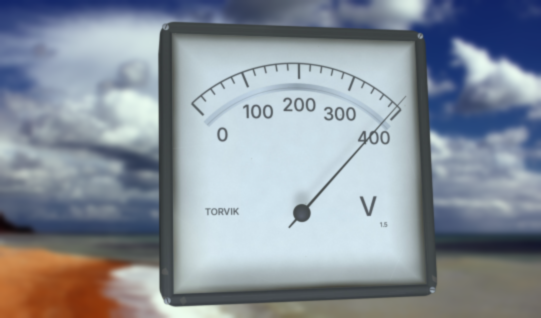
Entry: 390 V
